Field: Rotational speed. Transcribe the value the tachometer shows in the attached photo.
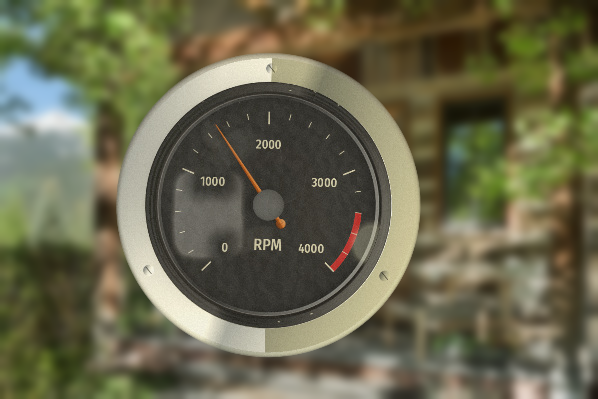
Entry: 1500 rpm
